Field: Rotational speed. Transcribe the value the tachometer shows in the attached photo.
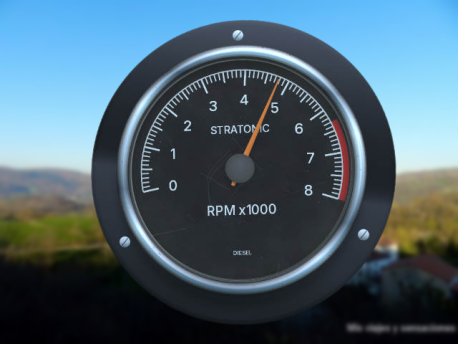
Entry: 4800 rpm
